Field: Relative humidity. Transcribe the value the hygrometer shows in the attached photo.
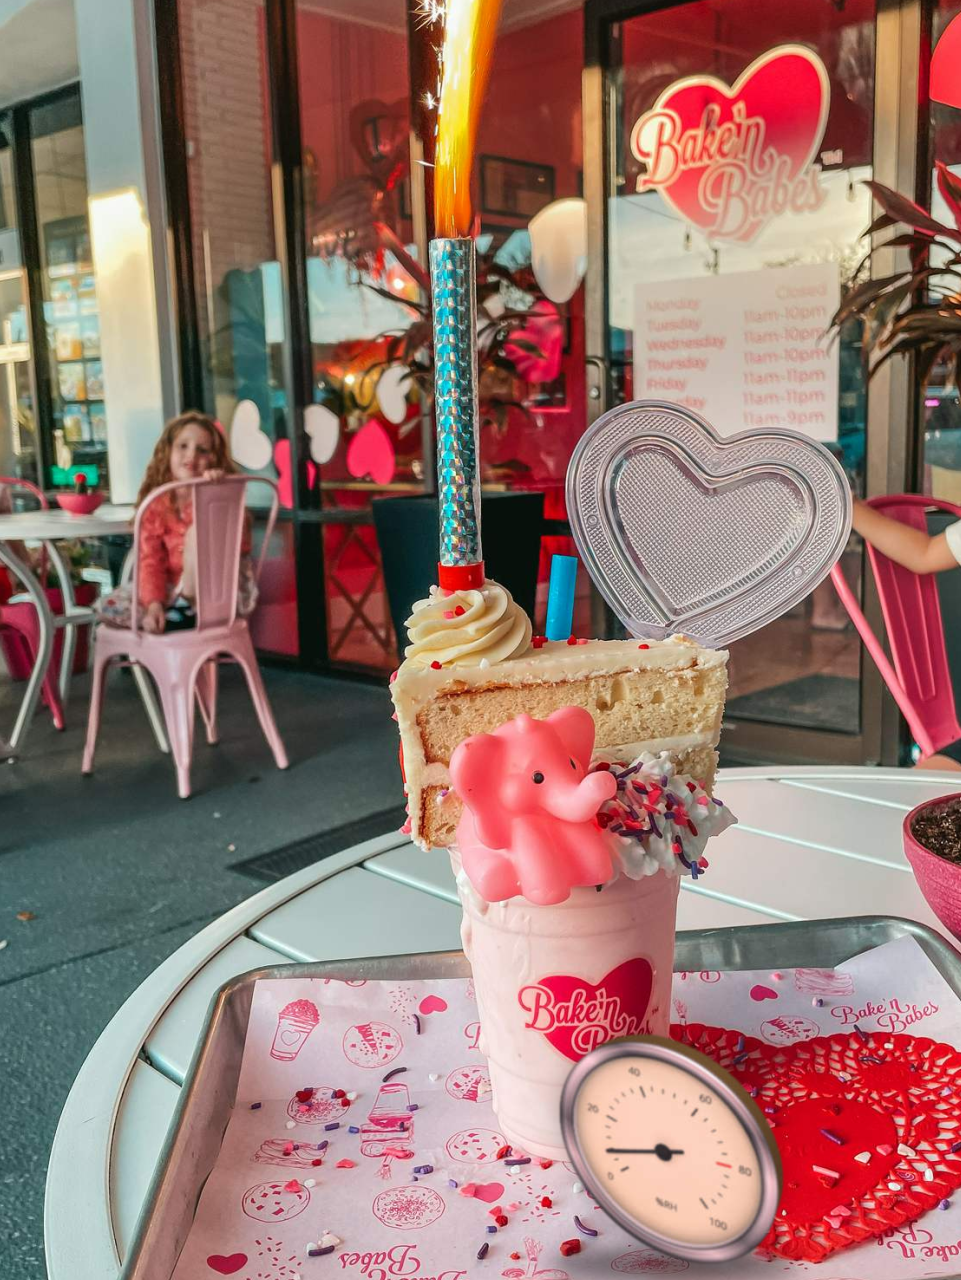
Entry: 8 %
